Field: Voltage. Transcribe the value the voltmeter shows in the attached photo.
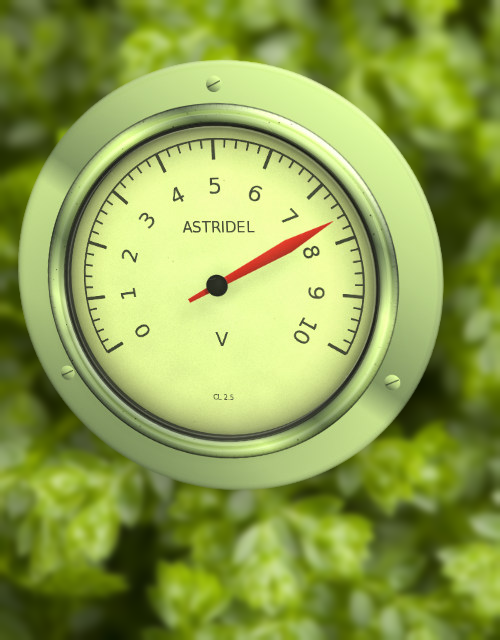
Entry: 7.6 V
